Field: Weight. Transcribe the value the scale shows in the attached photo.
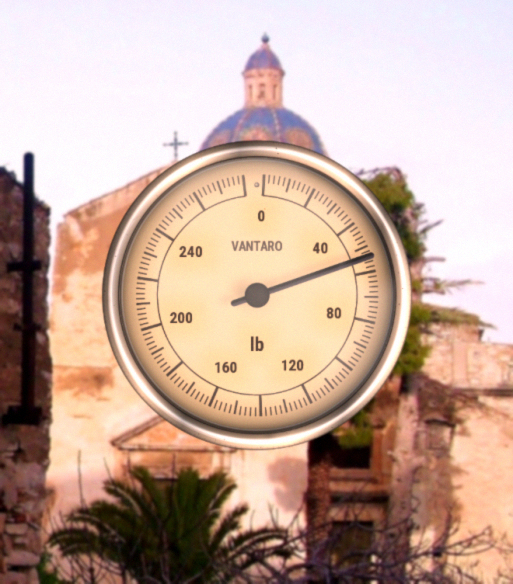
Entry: 54 lb
